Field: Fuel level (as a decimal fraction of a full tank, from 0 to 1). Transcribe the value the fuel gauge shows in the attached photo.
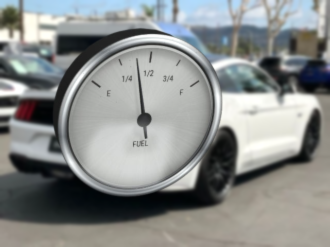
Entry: 0.375
